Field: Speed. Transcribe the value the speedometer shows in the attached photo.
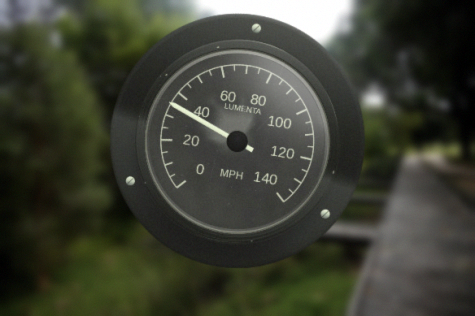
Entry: 35 mph
